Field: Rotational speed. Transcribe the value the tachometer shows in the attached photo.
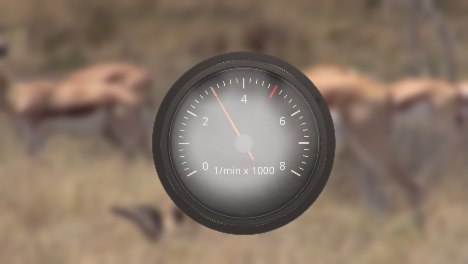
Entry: 3000 rpm
